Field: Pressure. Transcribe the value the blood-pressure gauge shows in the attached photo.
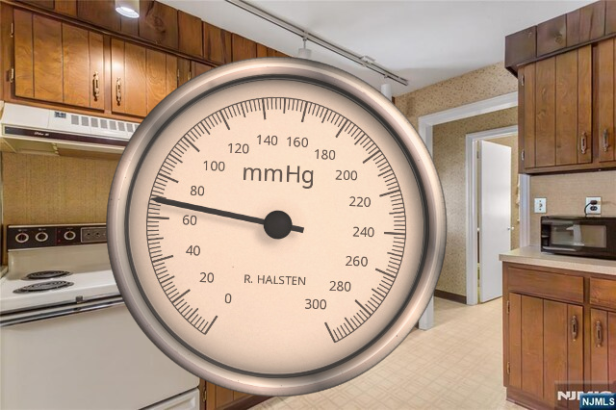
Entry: 68 mmHg
